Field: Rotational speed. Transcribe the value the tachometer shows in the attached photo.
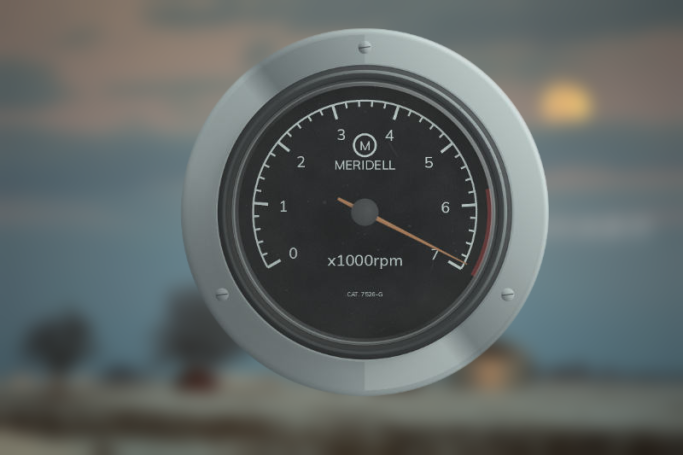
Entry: 6900 rpm
